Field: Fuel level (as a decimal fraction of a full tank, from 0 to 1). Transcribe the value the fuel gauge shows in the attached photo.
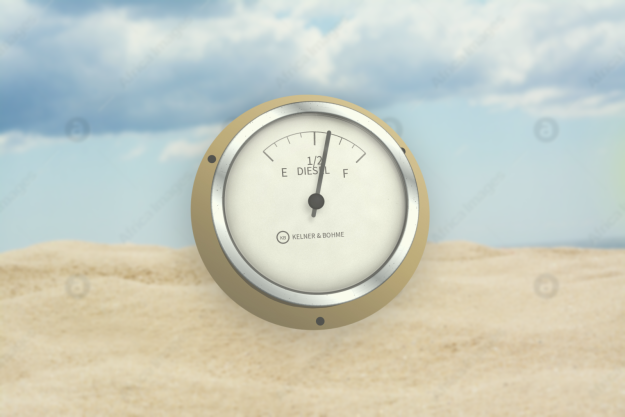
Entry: 0.625
